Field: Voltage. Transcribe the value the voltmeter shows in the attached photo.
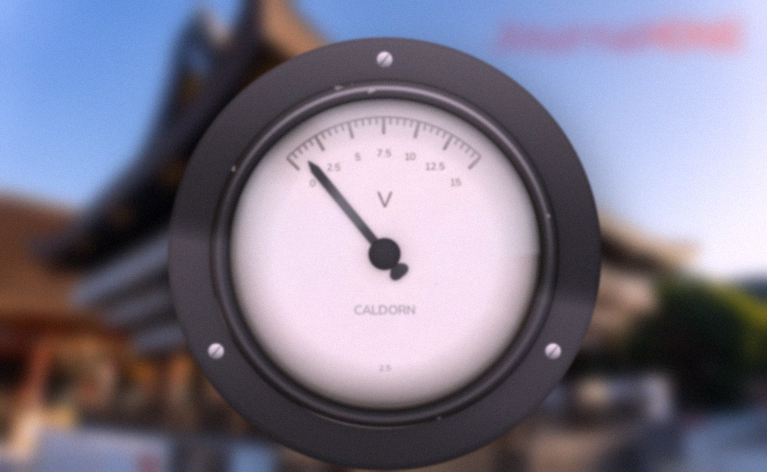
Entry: 1 V
